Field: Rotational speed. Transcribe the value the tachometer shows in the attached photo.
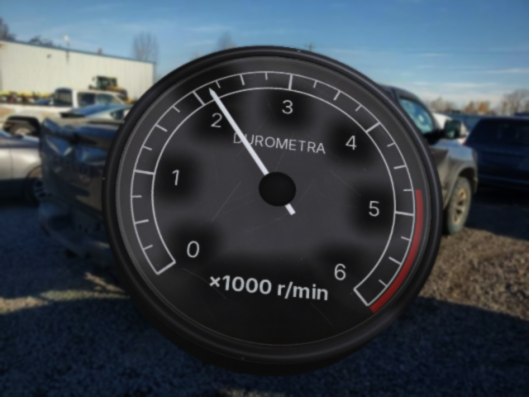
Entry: 2125 rpm
